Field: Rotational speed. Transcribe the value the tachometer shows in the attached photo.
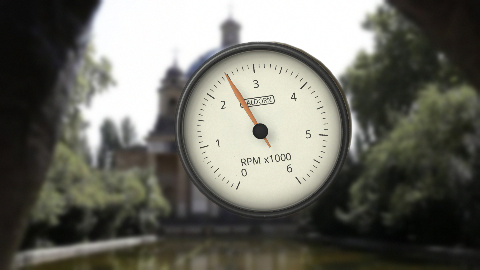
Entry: 2500 rpm
